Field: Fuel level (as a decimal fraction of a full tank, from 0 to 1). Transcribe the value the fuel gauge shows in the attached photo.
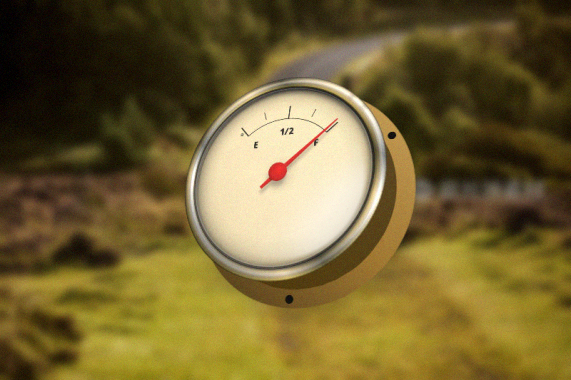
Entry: 1
